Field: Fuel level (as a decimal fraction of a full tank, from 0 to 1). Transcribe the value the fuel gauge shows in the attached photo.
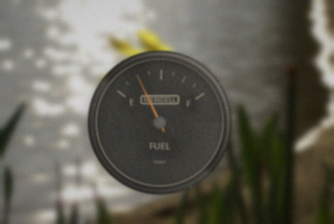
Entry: 0.25
